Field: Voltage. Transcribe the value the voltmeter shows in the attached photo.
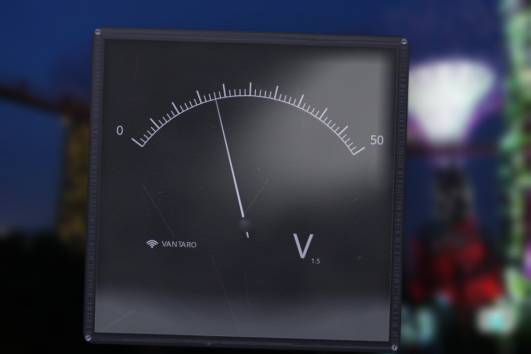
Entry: 18 V
